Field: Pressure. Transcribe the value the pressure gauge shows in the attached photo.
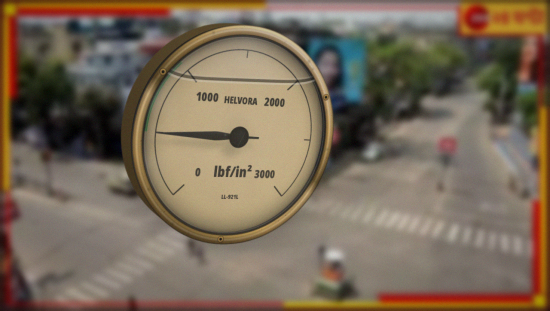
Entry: 500 psi
